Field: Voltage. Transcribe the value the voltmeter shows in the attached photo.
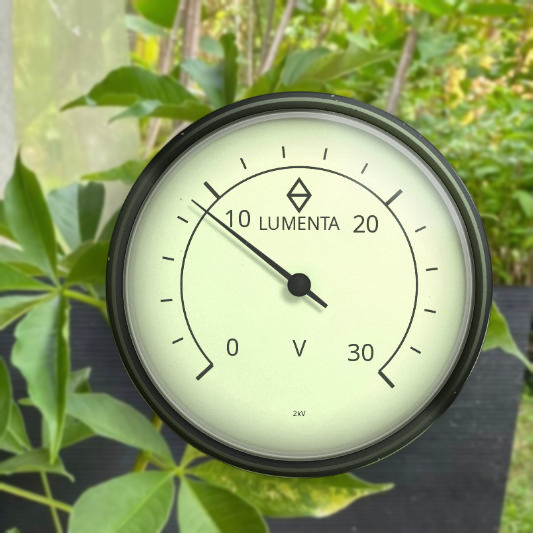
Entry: 9 V
